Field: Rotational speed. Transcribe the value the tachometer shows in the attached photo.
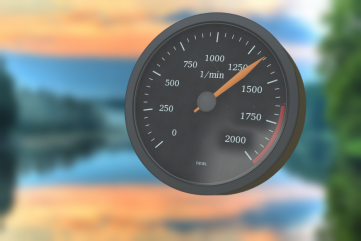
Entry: 1350 rpm
